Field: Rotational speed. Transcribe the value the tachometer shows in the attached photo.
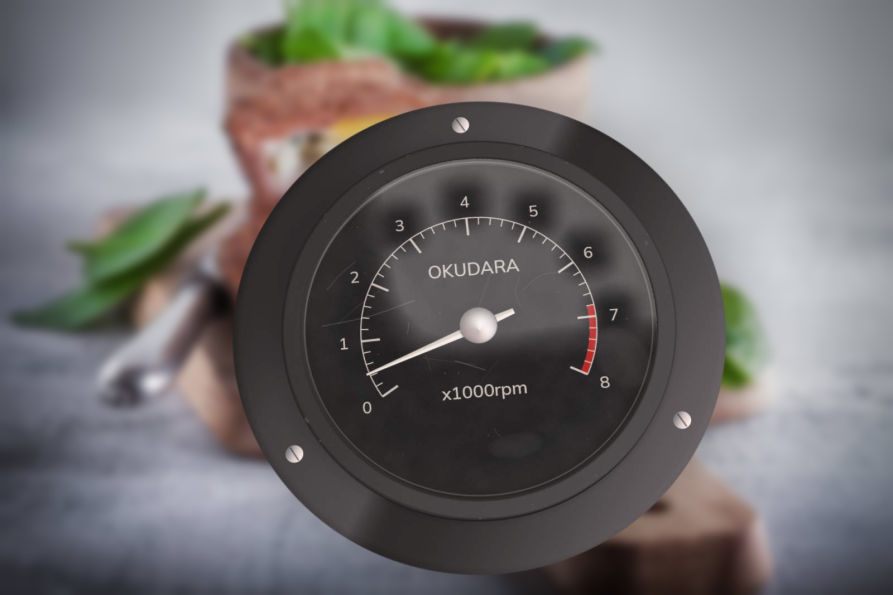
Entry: 400 rpm
